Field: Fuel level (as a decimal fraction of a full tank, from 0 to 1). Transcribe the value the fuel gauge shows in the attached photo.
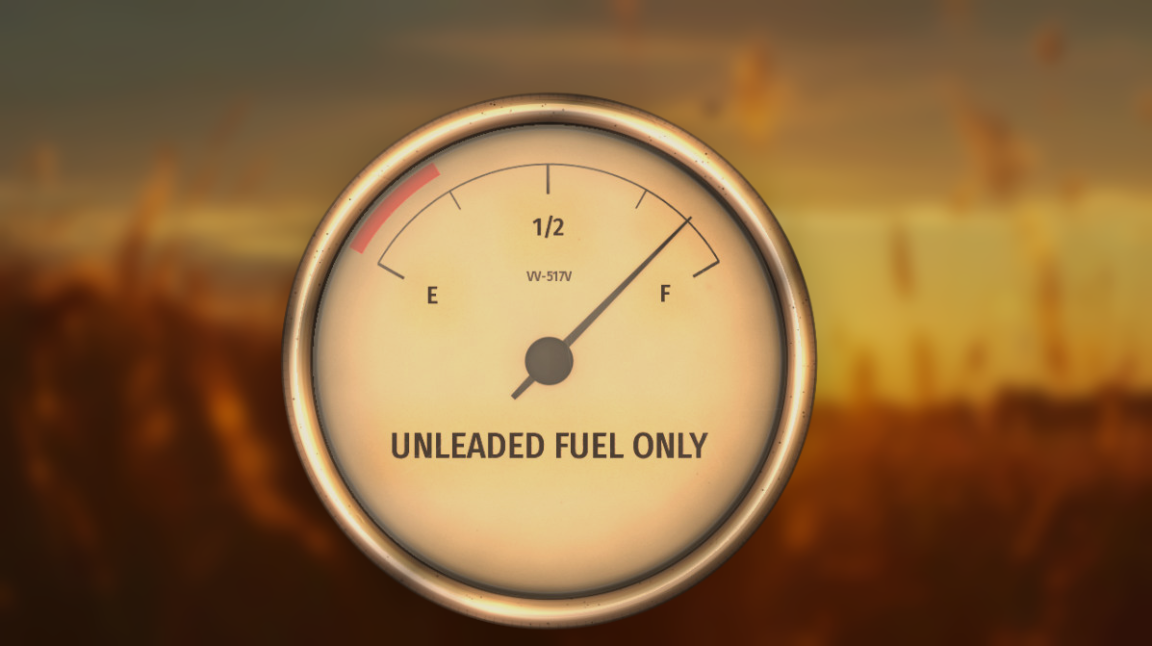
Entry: 0.875
